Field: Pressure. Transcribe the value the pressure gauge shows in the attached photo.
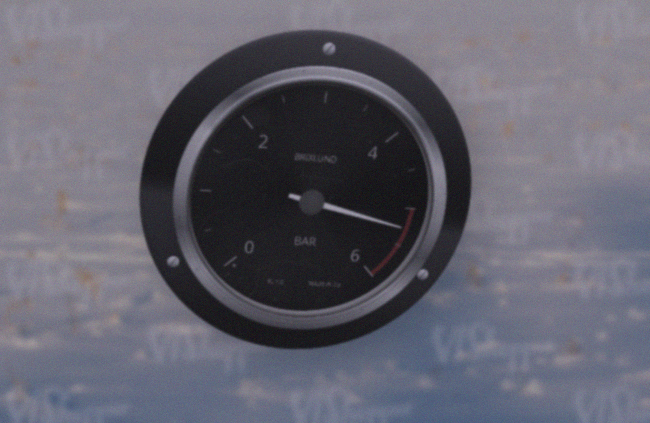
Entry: 5.25 bar
